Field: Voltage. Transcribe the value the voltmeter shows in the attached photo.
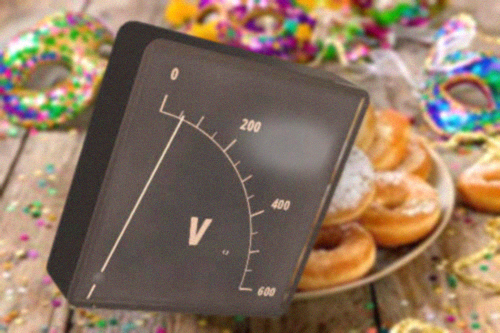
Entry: 50 V
